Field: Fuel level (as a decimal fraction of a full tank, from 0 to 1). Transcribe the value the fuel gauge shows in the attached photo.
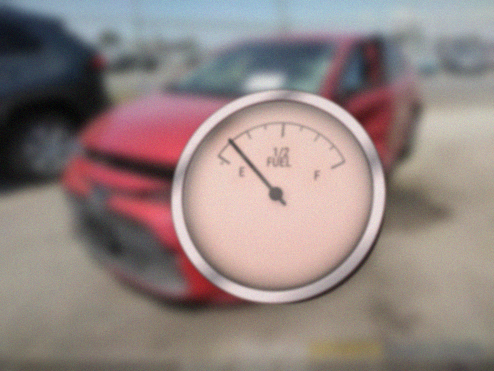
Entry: 0.125
